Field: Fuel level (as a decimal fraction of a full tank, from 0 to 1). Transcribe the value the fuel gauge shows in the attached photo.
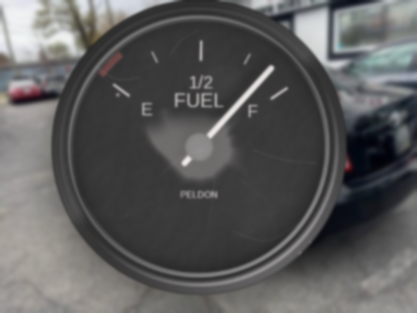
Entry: 0.875
